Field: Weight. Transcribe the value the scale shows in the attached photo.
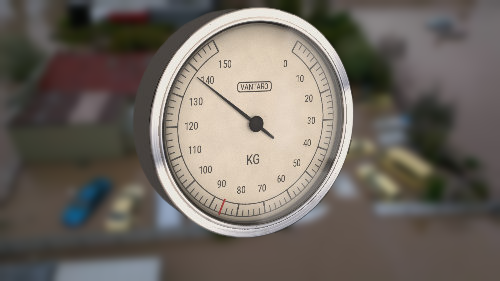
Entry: 138 kg
